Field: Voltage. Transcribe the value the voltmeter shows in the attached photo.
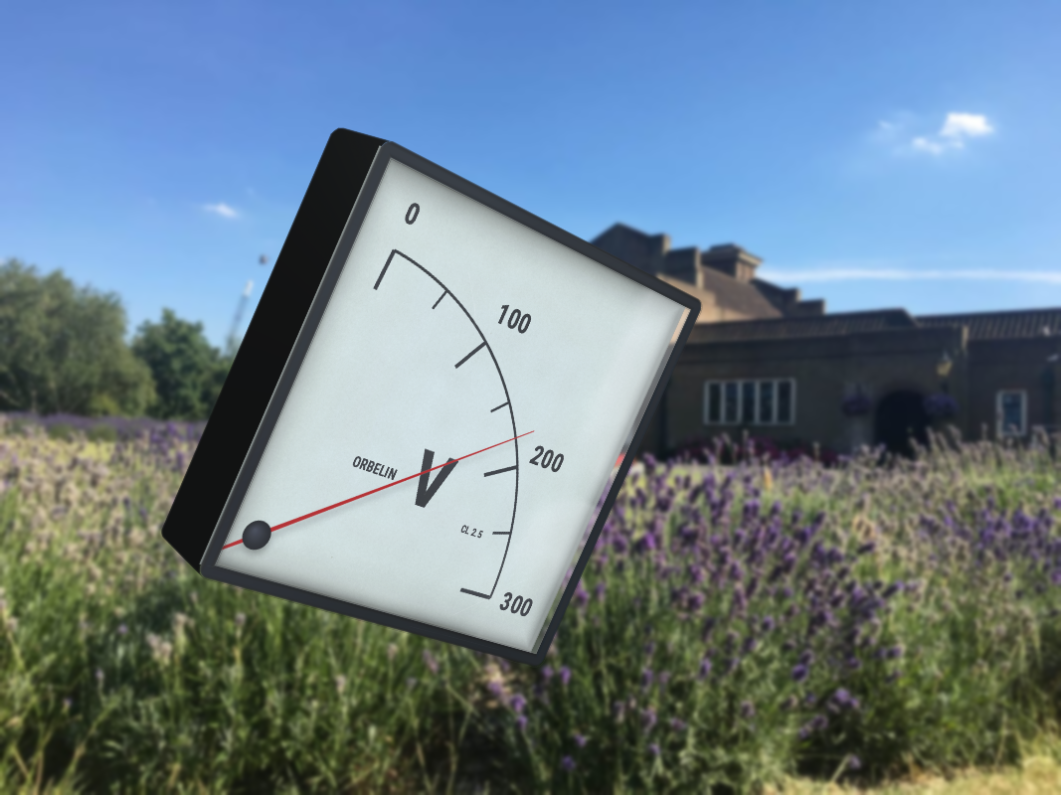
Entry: 175 V
